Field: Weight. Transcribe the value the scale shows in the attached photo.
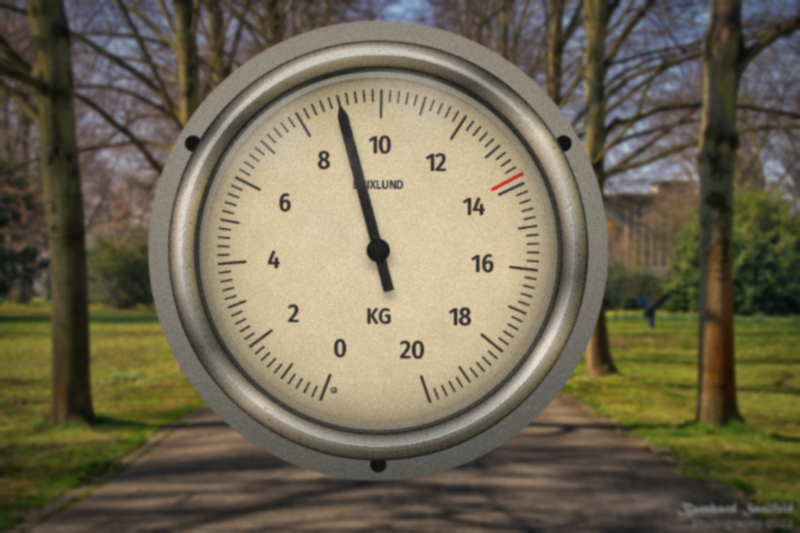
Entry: 9 kg
